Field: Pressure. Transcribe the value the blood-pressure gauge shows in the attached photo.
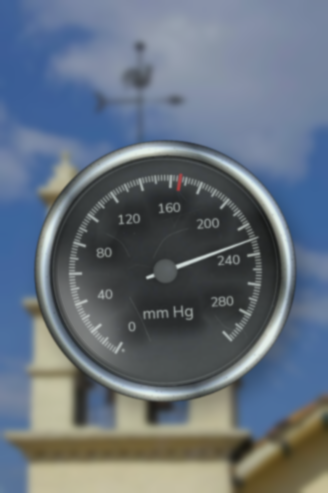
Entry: 230 mmHg
